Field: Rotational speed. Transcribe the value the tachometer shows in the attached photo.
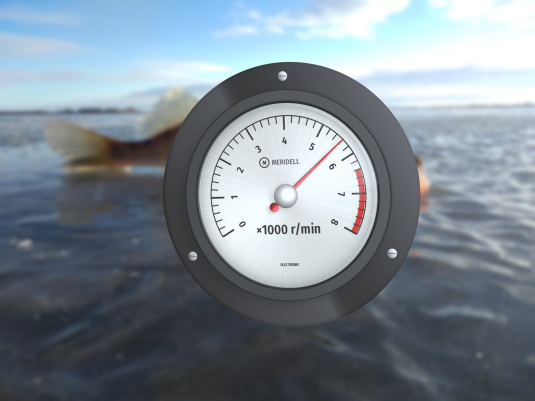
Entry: 5600 rpm
